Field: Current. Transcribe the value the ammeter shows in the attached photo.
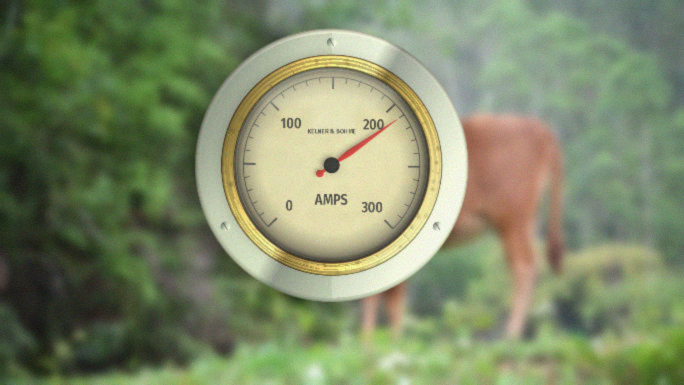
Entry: 210 A
